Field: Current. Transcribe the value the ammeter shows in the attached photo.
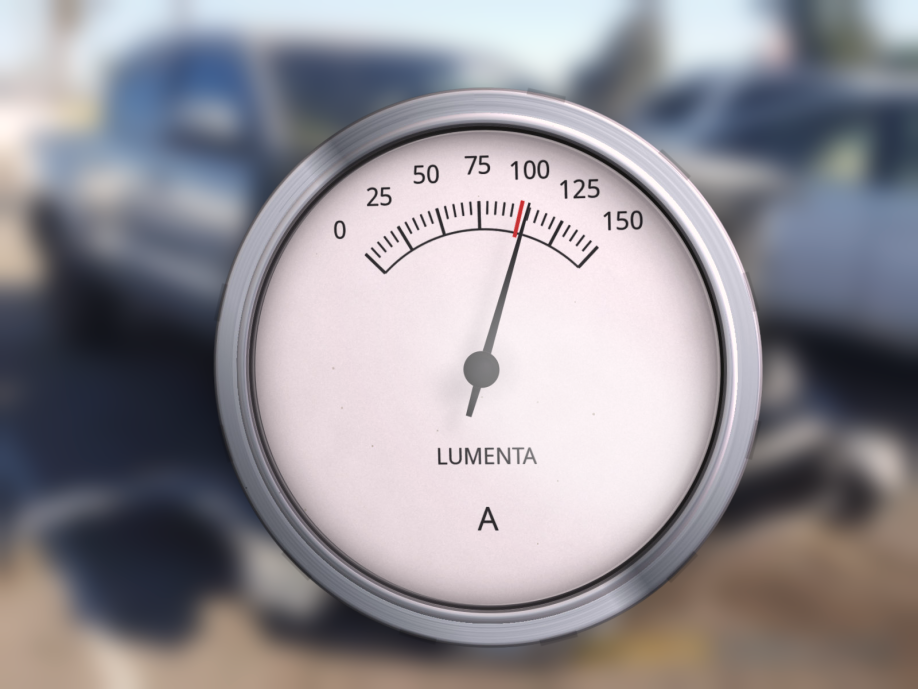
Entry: 105 A
